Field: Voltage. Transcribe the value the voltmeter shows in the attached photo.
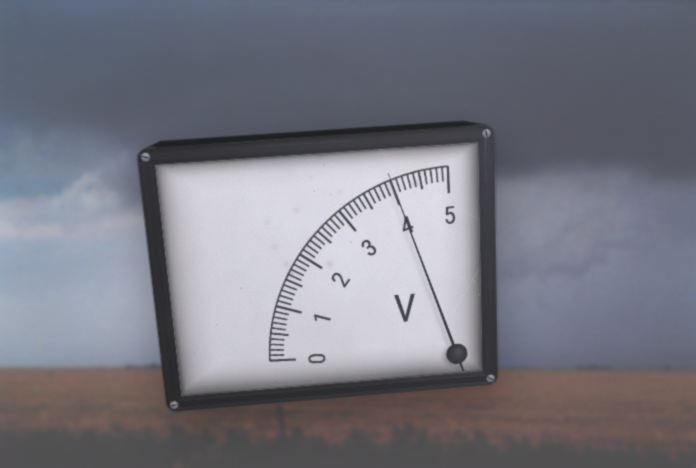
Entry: 4 V
